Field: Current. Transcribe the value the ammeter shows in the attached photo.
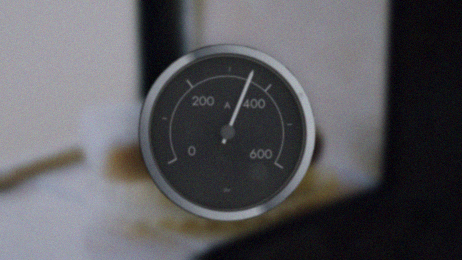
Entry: 350 A
